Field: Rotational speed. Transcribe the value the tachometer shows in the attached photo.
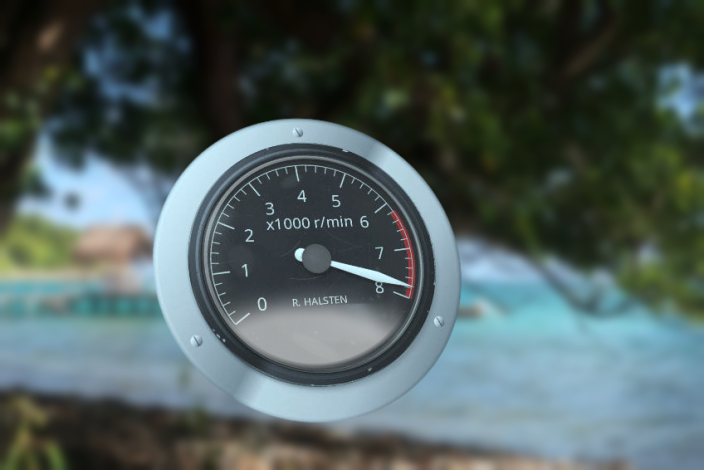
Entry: 7800 rpm
